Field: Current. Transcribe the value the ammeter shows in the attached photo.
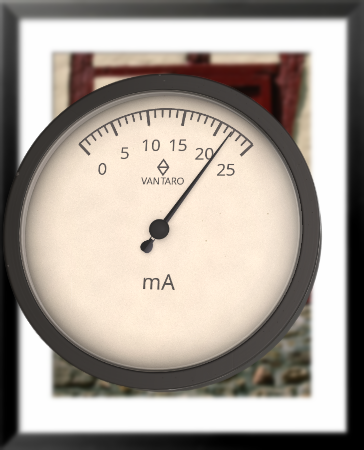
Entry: 22 mA
